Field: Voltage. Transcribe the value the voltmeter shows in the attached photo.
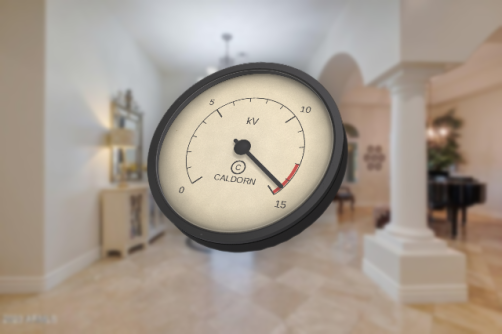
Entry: 14.5 kV
